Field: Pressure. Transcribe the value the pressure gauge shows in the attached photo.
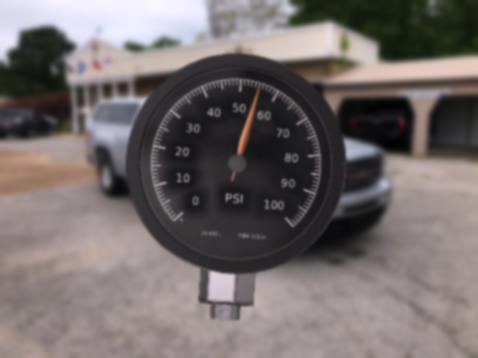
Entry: 55 psi
